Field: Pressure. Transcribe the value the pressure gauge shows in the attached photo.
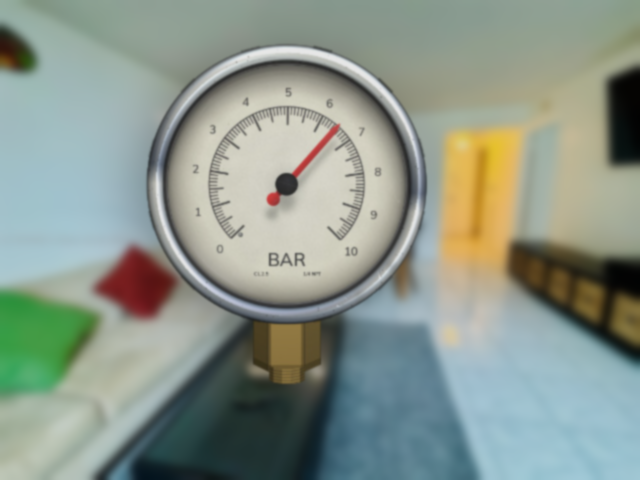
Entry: 6.5 bar
